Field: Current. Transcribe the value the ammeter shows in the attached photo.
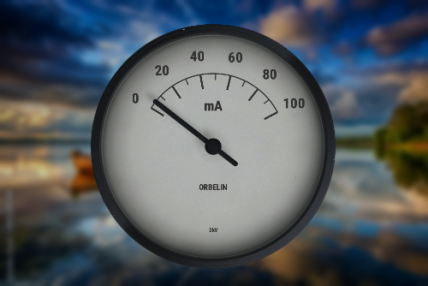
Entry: 5 mA
